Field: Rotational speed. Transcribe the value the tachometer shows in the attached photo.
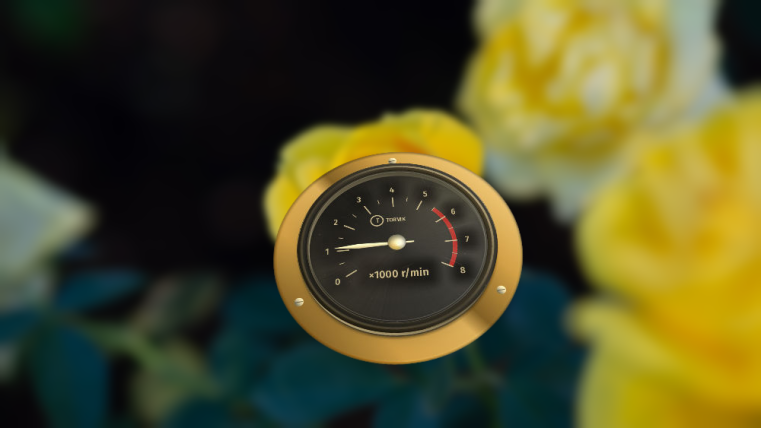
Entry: 1000 rpm
